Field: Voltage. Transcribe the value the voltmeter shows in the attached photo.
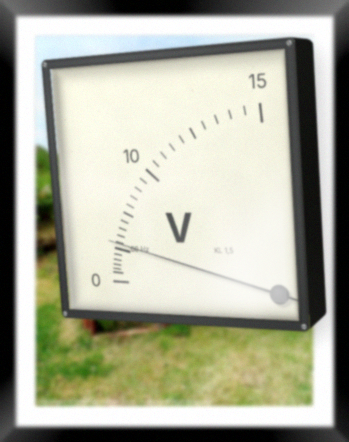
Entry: 5.5 V
